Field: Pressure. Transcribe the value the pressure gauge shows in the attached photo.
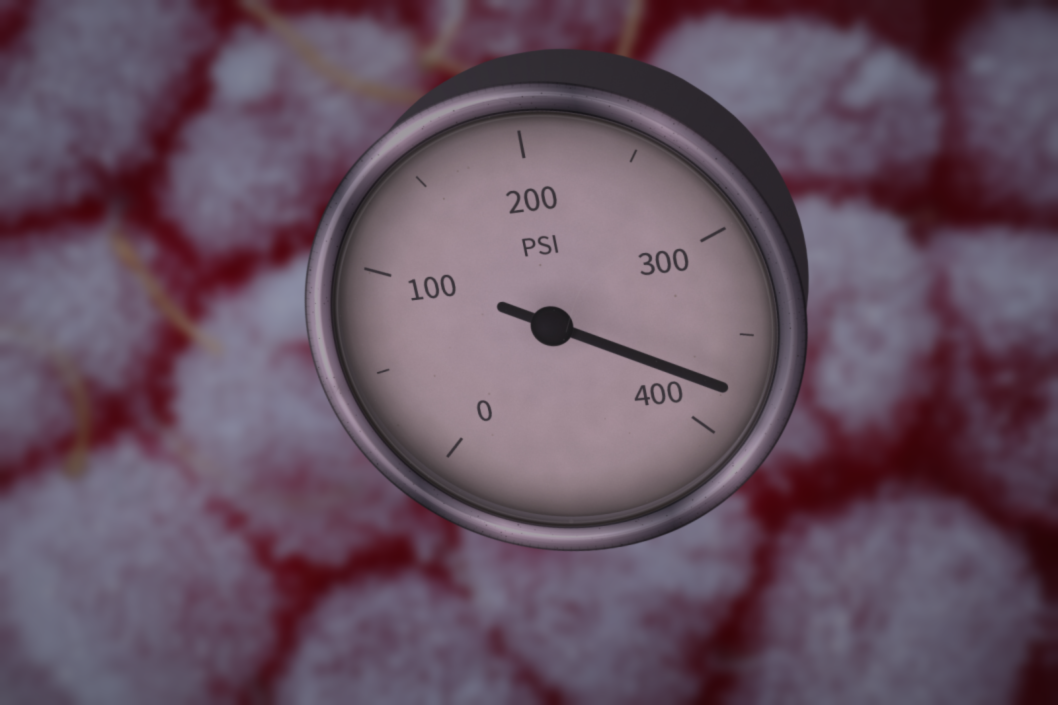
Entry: 375 psi
